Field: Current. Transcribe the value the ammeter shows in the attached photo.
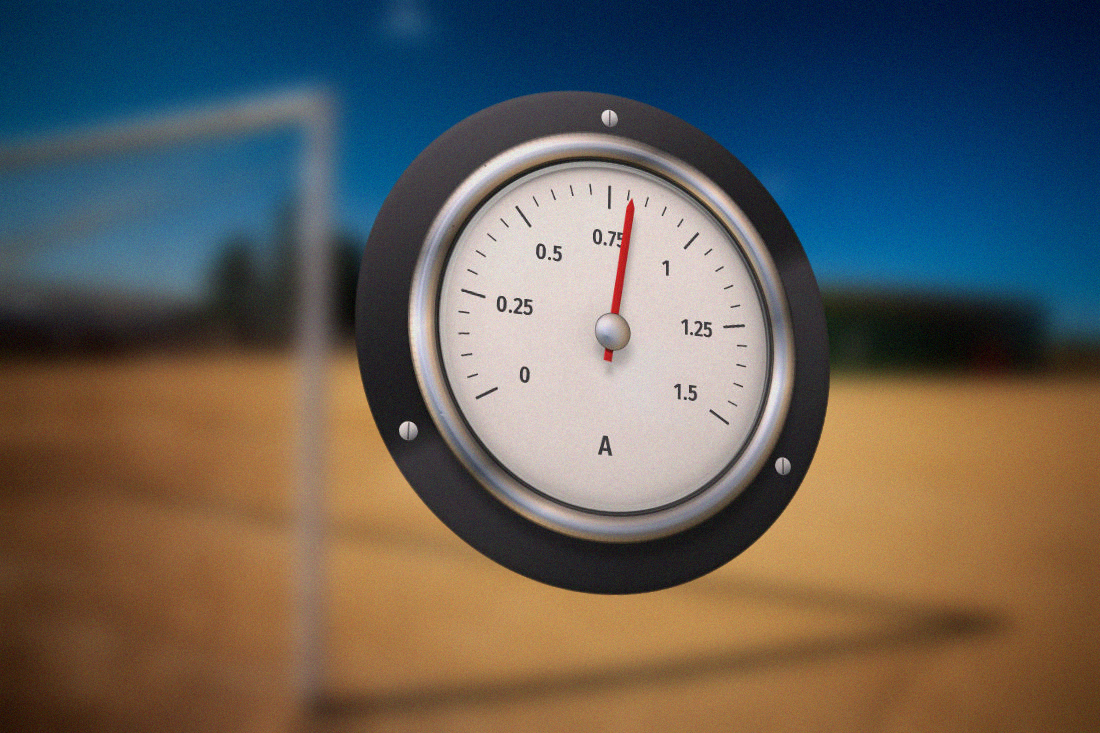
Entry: 0.8 A
